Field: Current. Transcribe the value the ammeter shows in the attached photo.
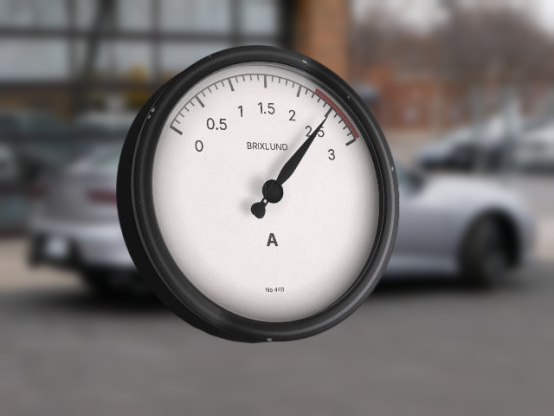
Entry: 2.5 A
